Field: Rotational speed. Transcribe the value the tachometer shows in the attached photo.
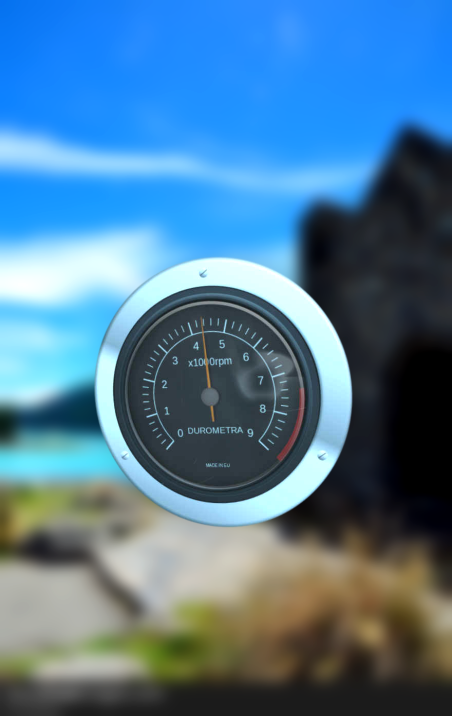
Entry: 4400 rpm
